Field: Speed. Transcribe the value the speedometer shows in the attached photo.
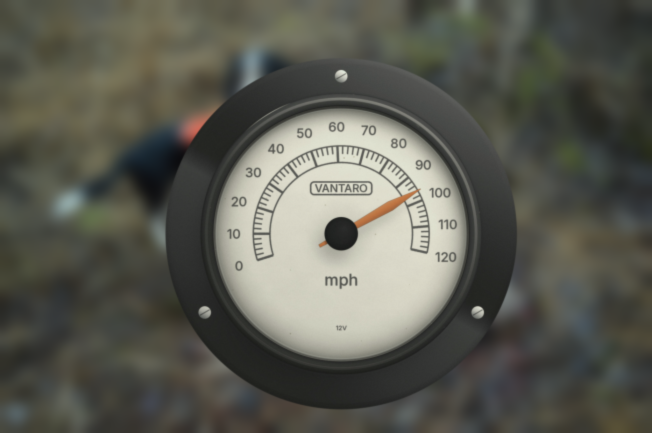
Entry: 96 mph
